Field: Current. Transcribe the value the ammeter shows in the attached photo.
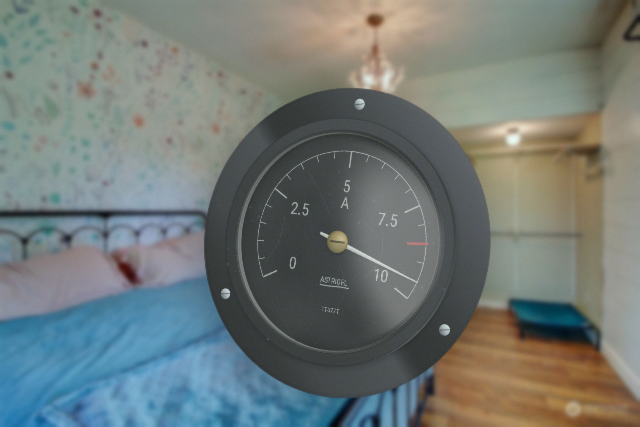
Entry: 9.5 A
